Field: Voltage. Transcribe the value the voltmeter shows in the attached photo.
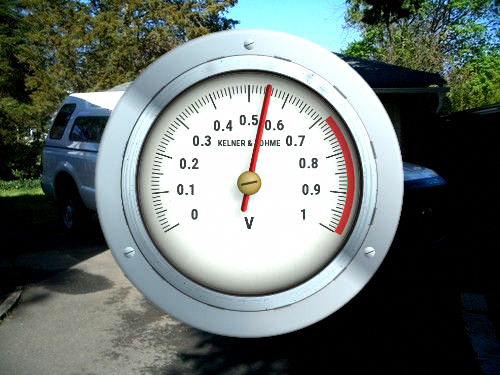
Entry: 0.55 V
